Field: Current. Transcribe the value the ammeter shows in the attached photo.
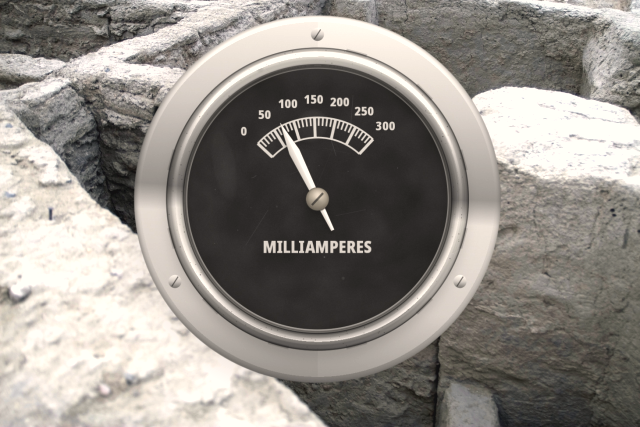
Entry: 70 mA
